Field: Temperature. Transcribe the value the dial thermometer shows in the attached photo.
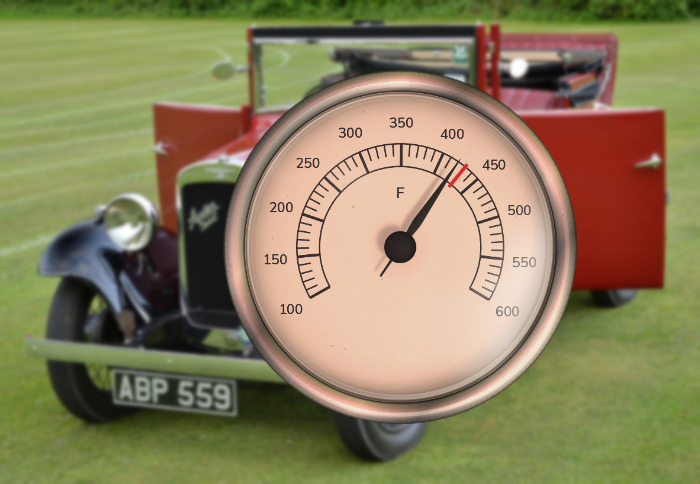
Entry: 420 °F
